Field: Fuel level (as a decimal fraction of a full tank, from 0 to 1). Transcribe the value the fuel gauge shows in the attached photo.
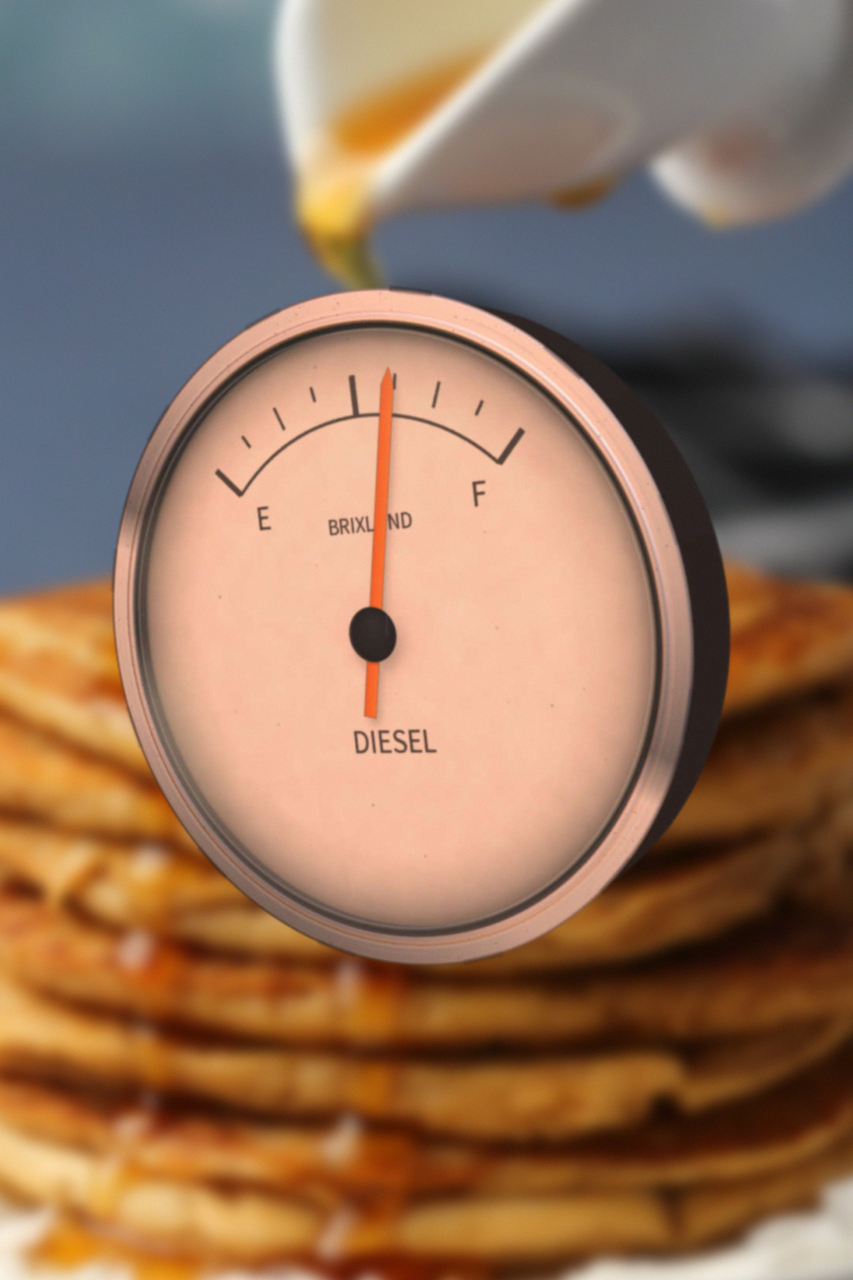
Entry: 0.625
